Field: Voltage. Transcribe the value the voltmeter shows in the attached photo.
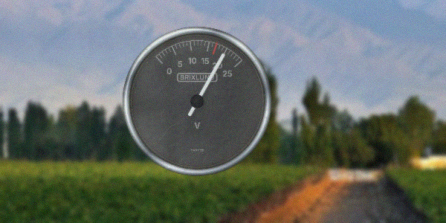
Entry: 20 V
